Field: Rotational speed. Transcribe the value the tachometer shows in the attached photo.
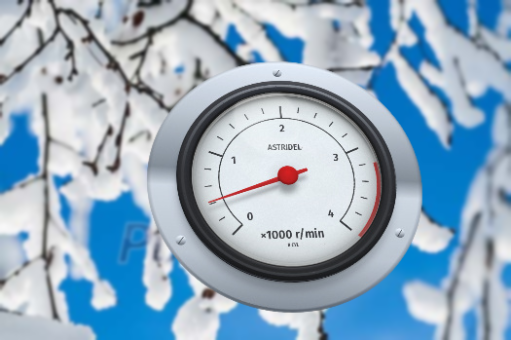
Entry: 400 rpm
